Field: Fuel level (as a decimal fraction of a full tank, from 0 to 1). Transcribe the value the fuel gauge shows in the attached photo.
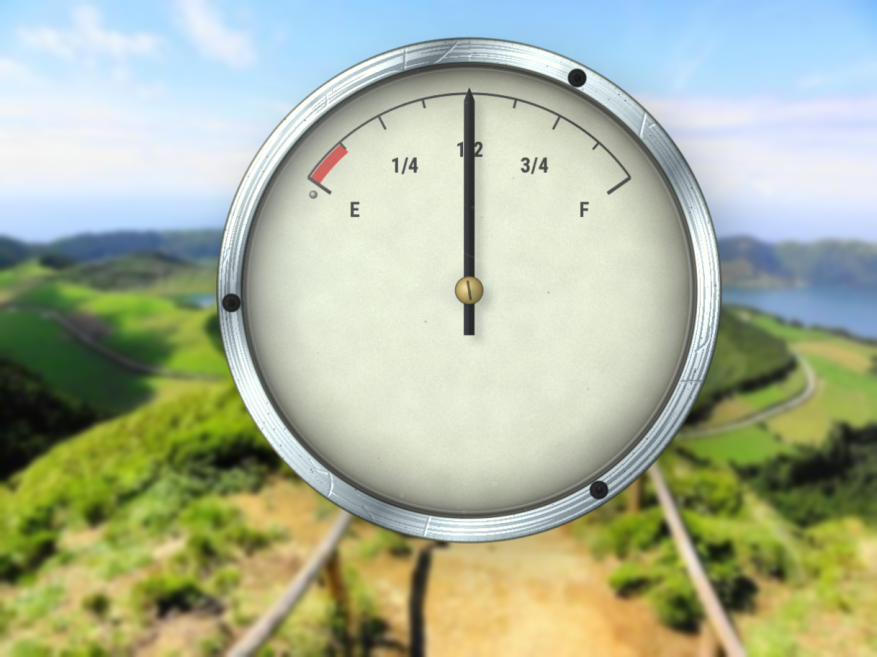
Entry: 0.5
